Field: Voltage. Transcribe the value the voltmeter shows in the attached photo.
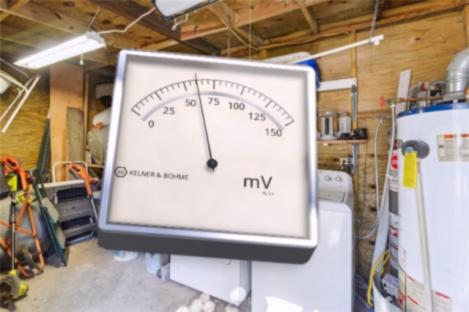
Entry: 60 mV
